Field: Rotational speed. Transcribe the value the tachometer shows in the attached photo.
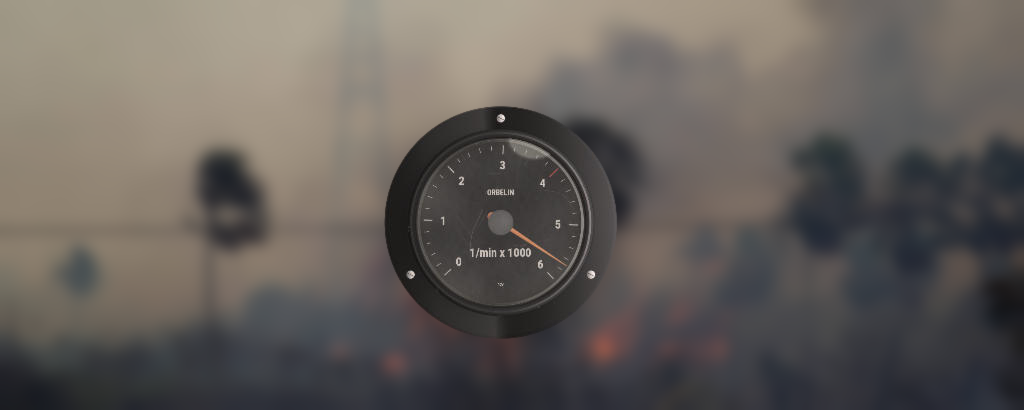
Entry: 5700 rpm
